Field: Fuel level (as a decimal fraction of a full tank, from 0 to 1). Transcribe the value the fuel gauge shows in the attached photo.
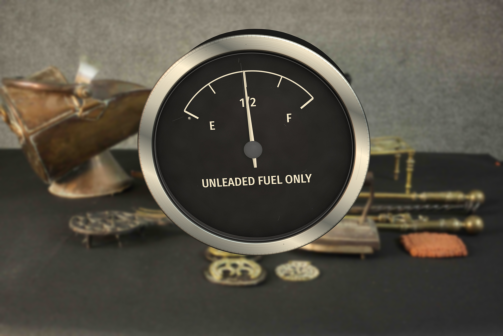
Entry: 0.5
